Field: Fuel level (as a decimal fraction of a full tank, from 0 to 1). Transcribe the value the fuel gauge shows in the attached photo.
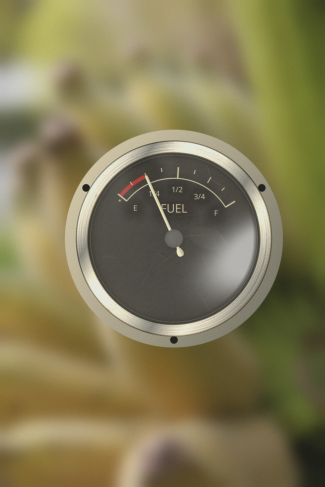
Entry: 0.25
